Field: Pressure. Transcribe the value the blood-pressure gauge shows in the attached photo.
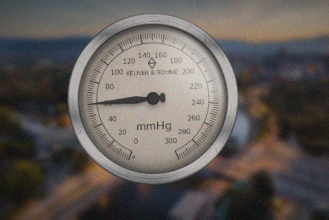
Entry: 60 mmHg
